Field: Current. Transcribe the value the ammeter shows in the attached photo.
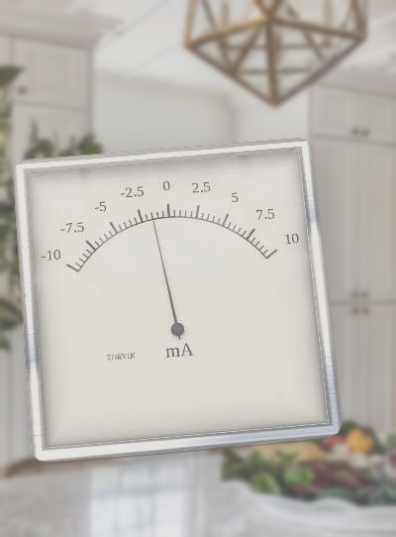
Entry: -1.5 mA
